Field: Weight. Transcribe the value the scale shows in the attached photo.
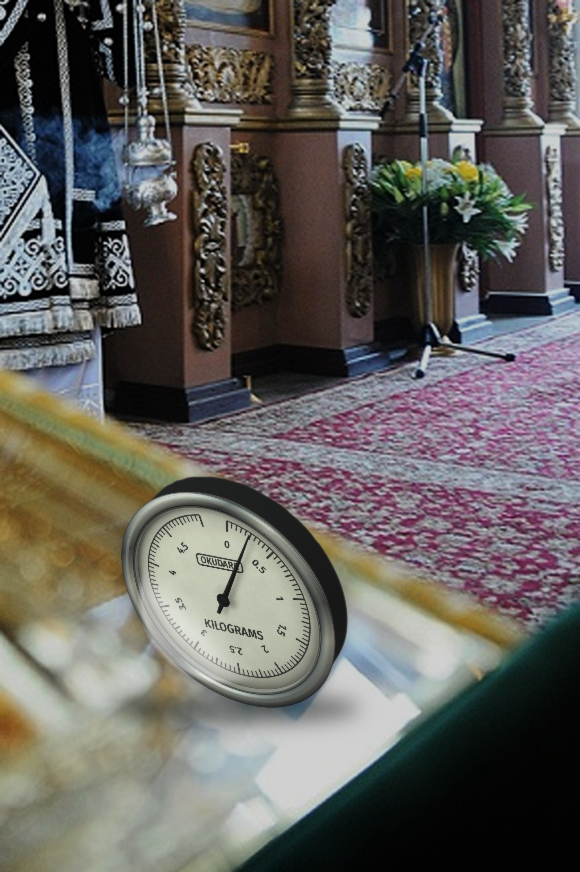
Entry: 0.25 kg
